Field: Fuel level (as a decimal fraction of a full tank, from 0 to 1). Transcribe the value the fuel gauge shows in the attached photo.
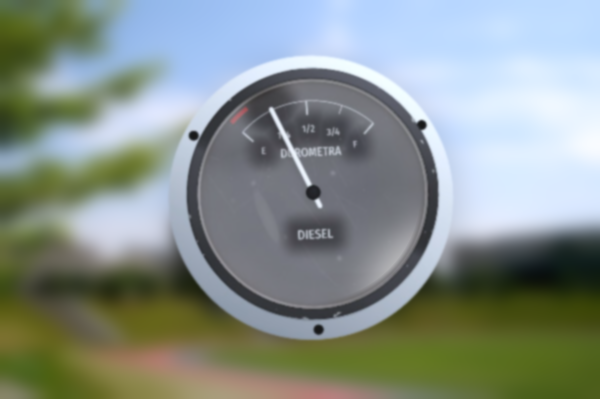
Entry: 0.25
